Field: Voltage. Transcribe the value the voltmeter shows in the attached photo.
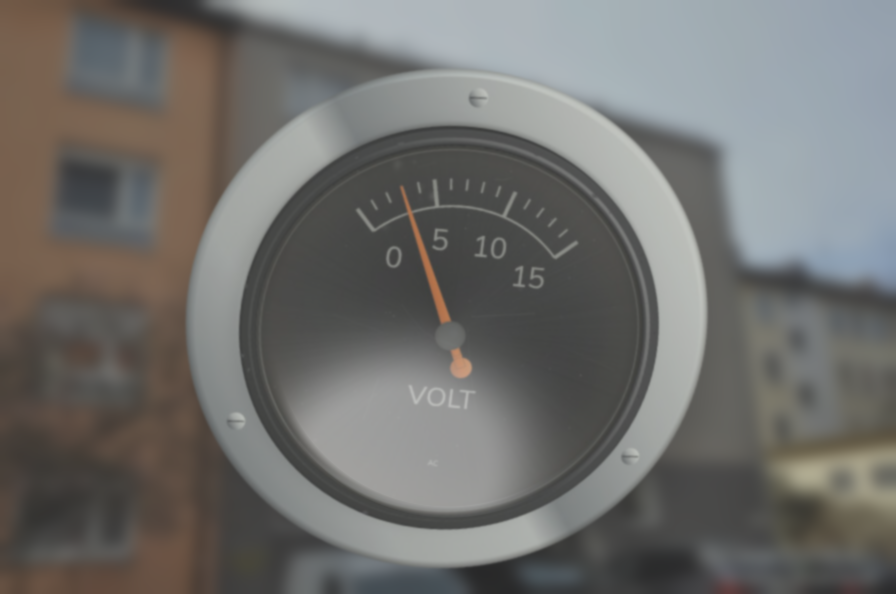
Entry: 3 V
